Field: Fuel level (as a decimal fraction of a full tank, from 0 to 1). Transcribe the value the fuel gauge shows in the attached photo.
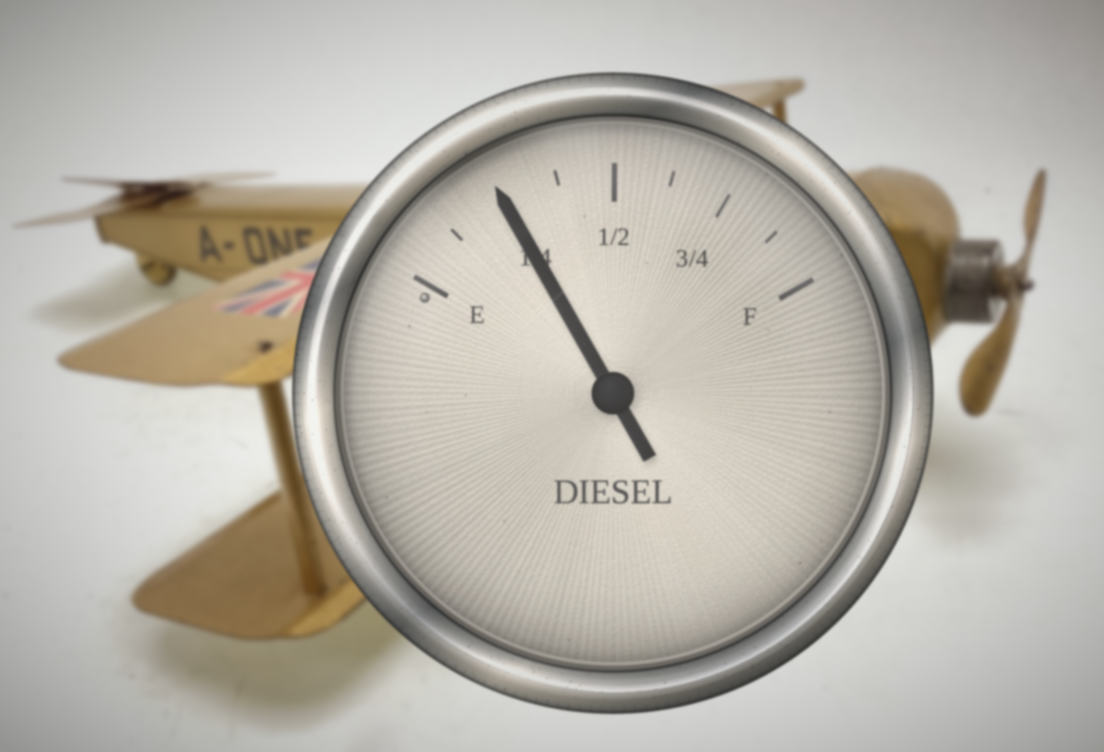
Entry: 0.25
